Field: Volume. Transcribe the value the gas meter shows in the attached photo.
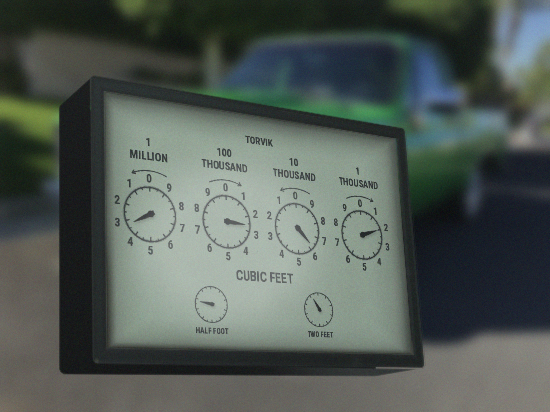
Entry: 326200 ft³
